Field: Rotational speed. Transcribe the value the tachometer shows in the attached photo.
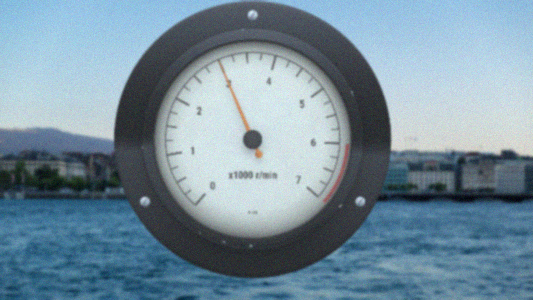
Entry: 3000 rpm
